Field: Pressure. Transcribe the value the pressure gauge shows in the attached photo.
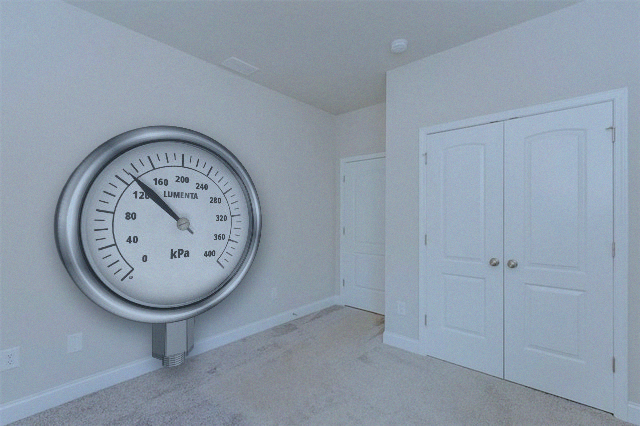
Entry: 130 kPa
